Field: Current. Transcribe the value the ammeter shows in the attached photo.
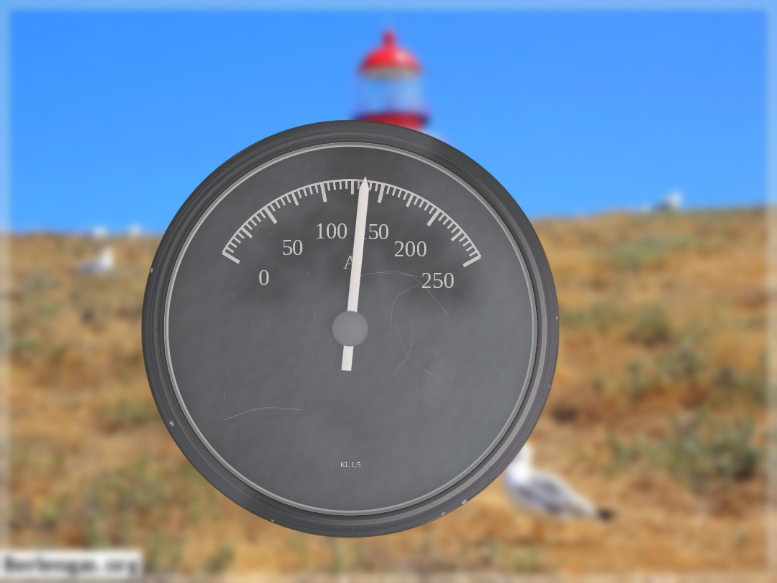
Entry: 135 A
